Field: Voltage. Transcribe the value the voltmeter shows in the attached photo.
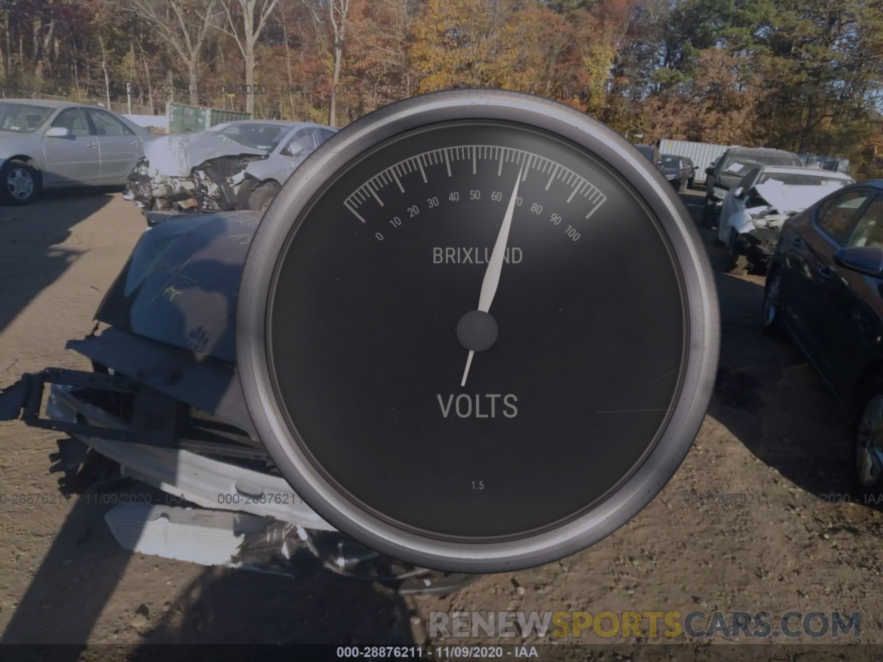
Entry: 68 V
